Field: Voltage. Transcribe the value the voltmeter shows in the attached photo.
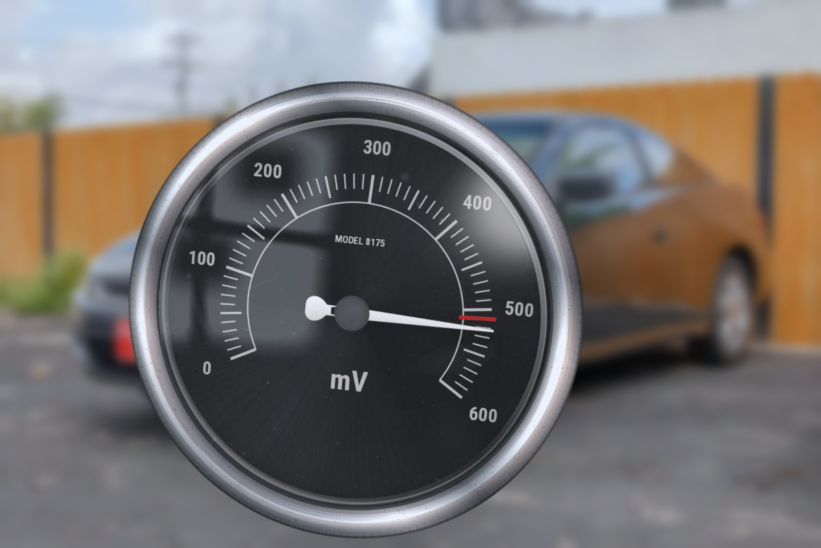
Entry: 520 mV
